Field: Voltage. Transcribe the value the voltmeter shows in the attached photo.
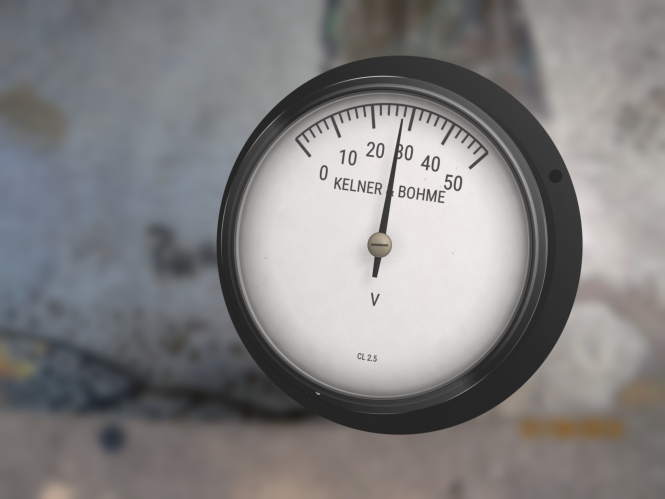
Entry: 28 V
